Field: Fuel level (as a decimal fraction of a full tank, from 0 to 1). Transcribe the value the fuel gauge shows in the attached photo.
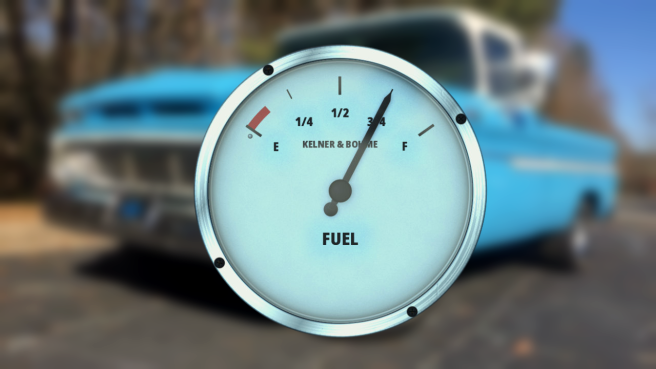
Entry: 0.75
